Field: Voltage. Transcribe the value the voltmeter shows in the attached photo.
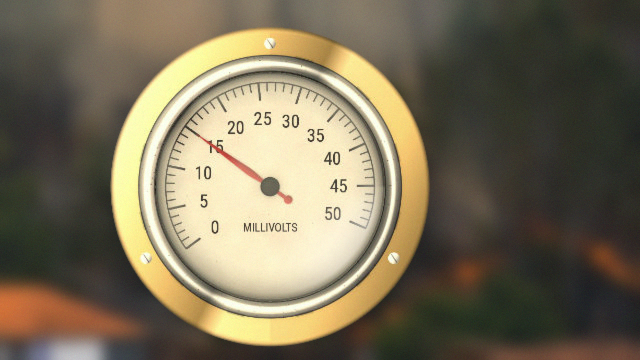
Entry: 15 mV
